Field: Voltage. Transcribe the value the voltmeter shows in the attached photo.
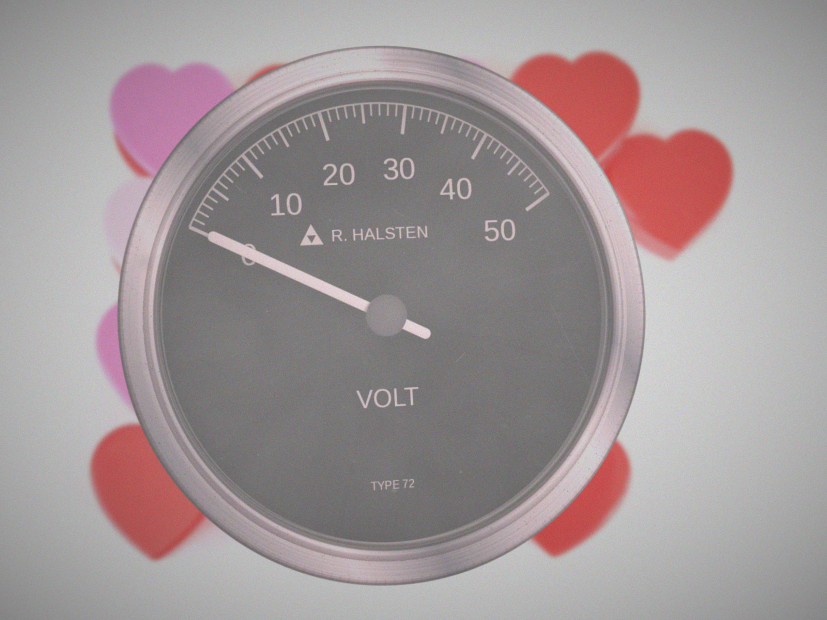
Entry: 0 V
